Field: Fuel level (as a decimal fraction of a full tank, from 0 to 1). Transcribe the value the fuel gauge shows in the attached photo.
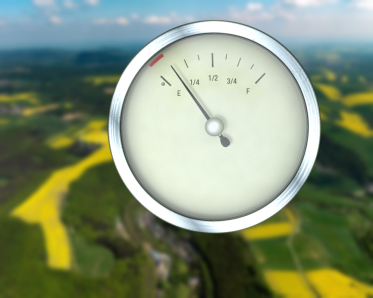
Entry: 0.125
